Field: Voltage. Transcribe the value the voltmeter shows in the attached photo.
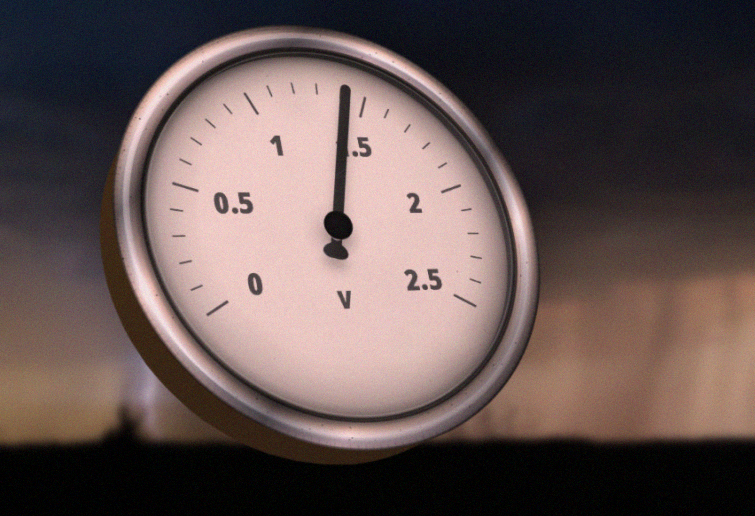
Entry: 1.4 V
